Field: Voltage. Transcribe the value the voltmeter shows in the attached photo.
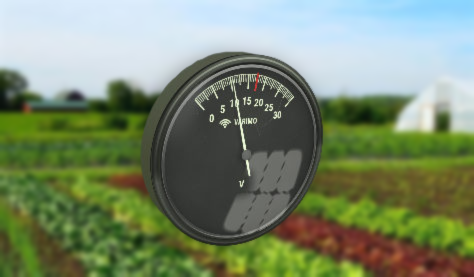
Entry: 10 V
